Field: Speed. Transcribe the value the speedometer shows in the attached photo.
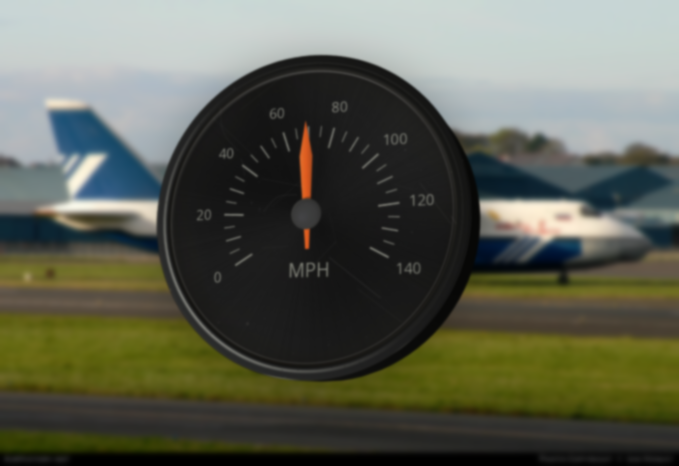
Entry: 70 mph
